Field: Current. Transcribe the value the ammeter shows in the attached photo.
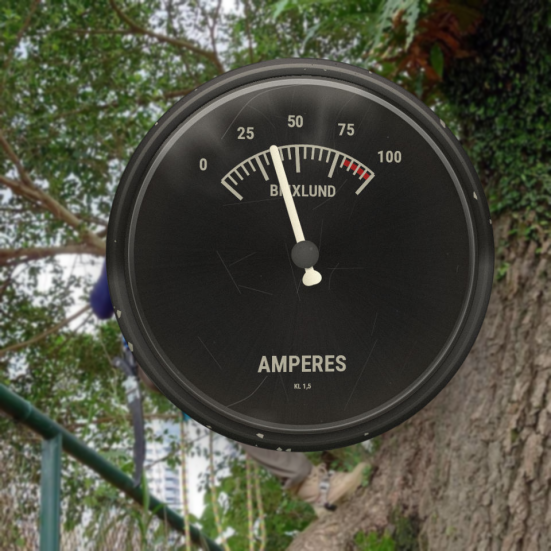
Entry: 35 A
